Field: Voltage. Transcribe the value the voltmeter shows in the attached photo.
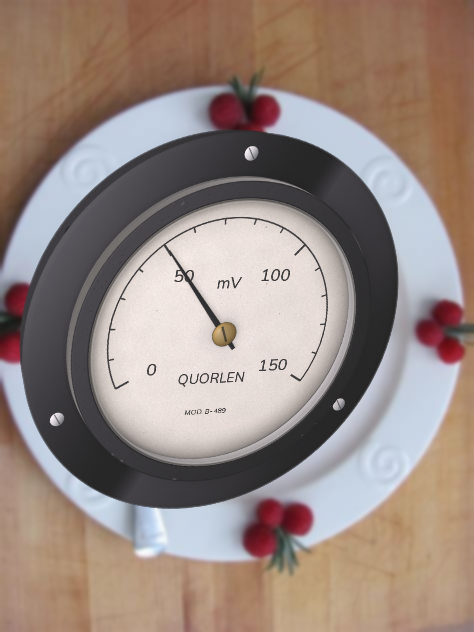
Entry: 50 mV
